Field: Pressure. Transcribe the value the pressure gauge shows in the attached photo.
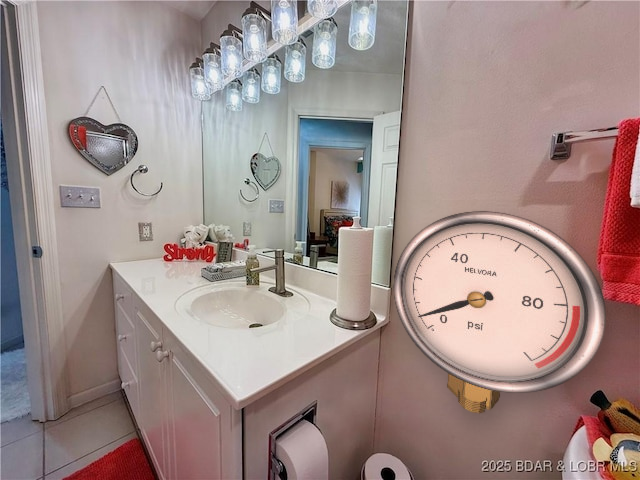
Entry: 5 psi
